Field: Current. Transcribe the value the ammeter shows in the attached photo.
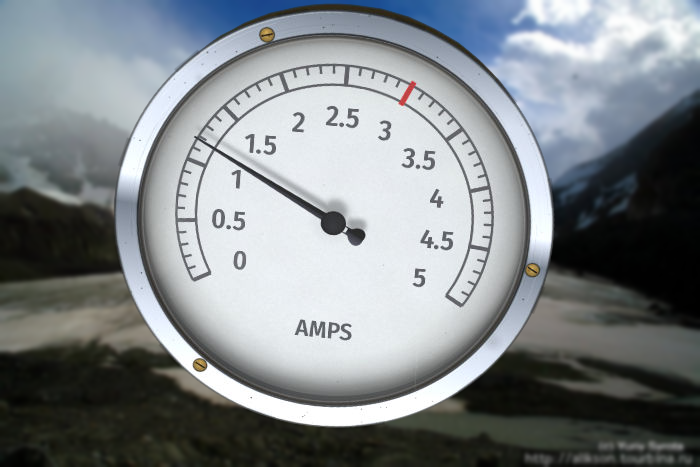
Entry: 1.2 A
